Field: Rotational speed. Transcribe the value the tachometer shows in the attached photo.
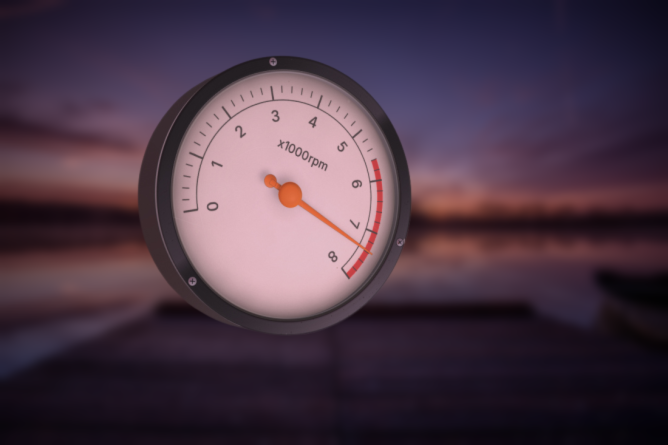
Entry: 7400 rpm
